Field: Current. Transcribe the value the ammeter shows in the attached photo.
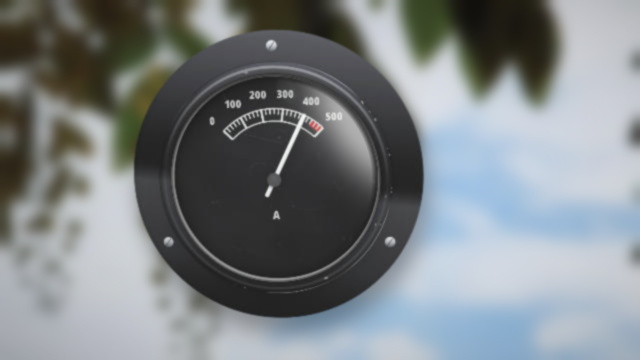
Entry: 400 A
